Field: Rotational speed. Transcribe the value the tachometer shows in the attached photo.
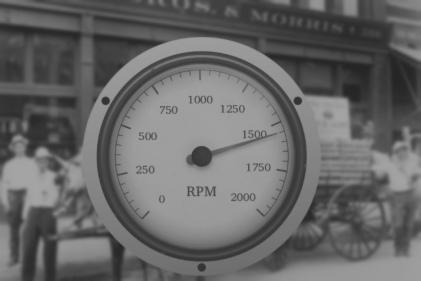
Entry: 1550 rpm
